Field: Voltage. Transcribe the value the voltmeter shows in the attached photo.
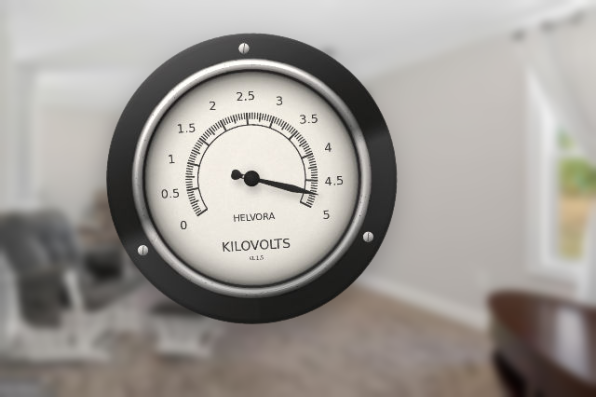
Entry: 4.75 kV
